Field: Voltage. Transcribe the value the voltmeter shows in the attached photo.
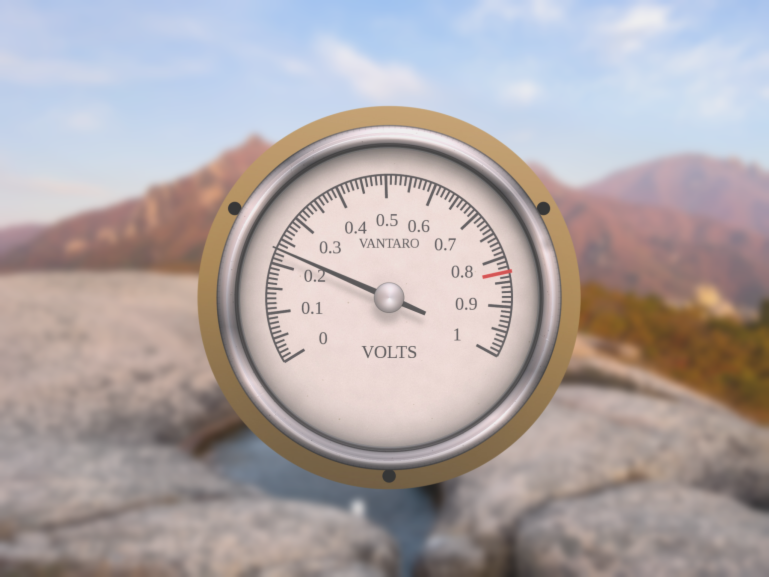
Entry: 0.23 V
